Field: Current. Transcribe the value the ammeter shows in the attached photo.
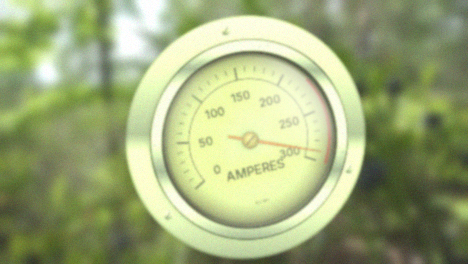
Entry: 290 A
